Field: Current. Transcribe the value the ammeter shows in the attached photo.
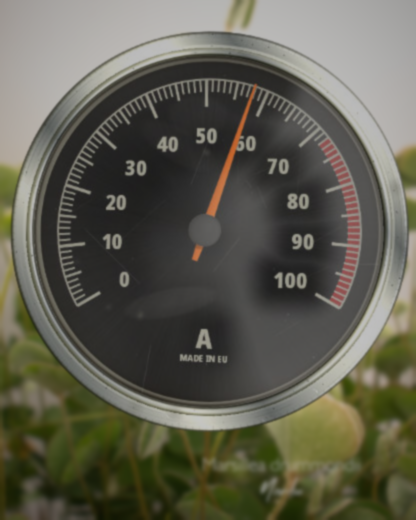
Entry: 58 A
